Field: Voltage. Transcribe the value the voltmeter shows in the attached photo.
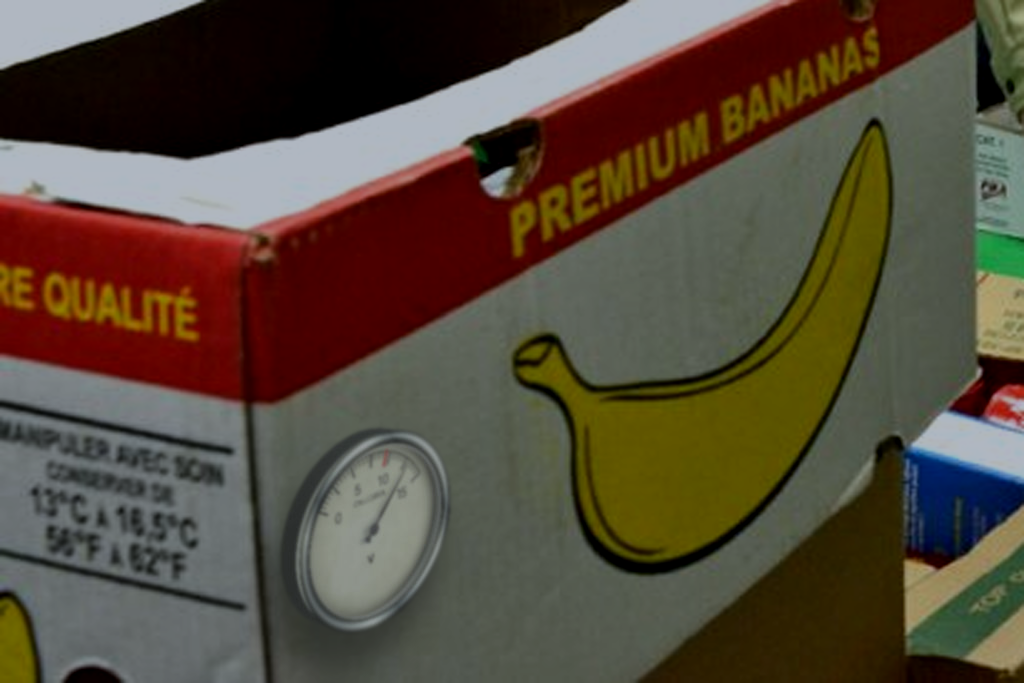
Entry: 12.5 V
